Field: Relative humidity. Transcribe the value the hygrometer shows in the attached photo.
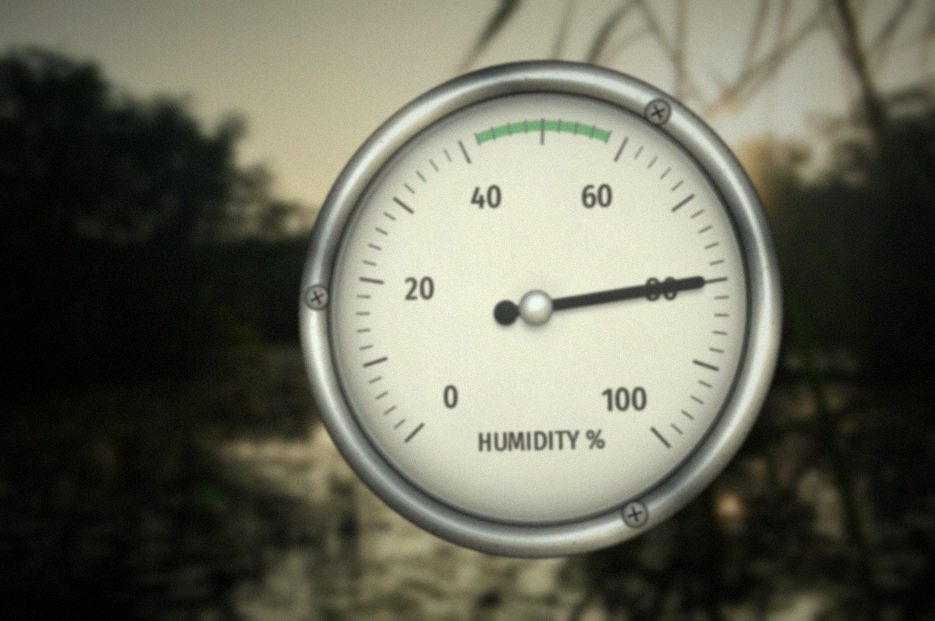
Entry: 80 %
